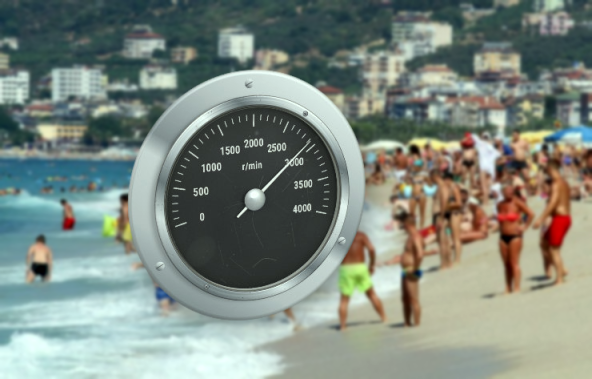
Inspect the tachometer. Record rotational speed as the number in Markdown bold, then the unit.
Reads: **2900** rpm
